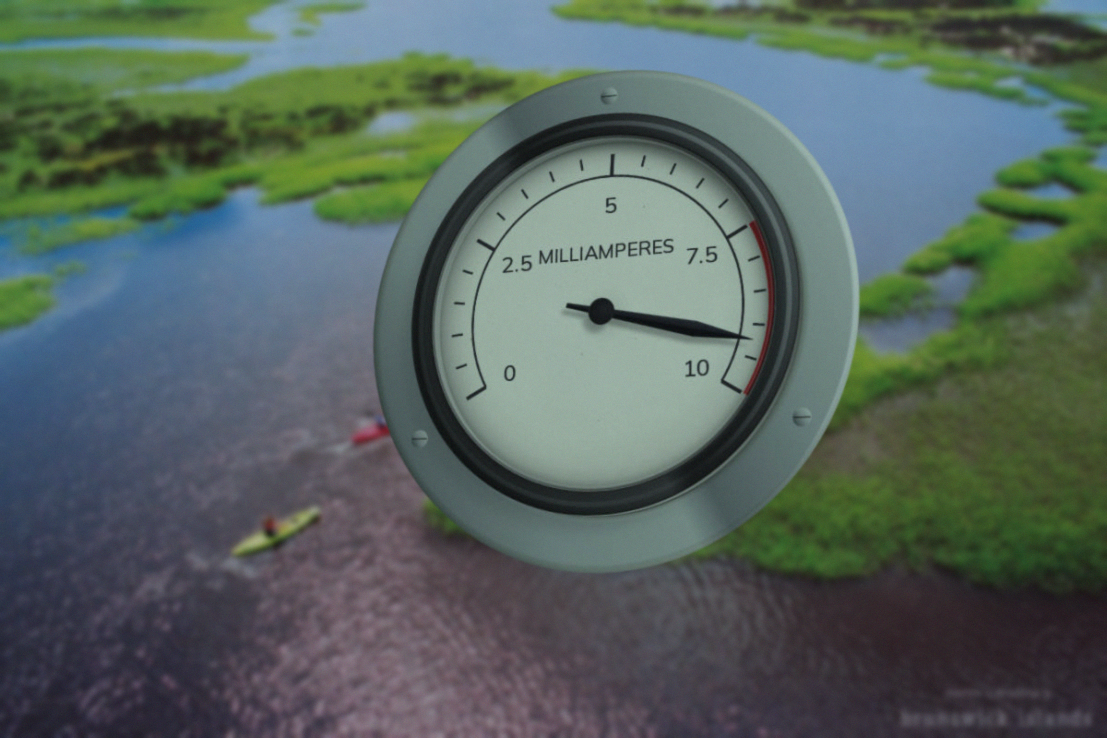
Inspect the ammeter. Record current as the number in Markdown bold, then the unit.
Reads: **9.25** mA
